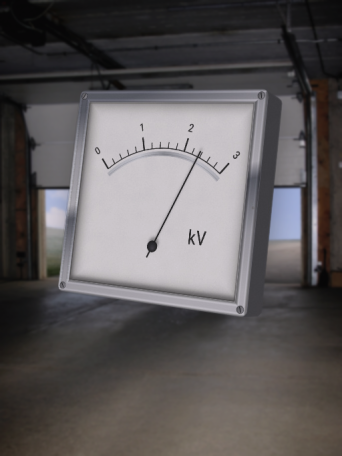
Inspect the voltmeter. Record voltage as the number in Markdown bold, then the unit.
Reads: **2.4** kV
